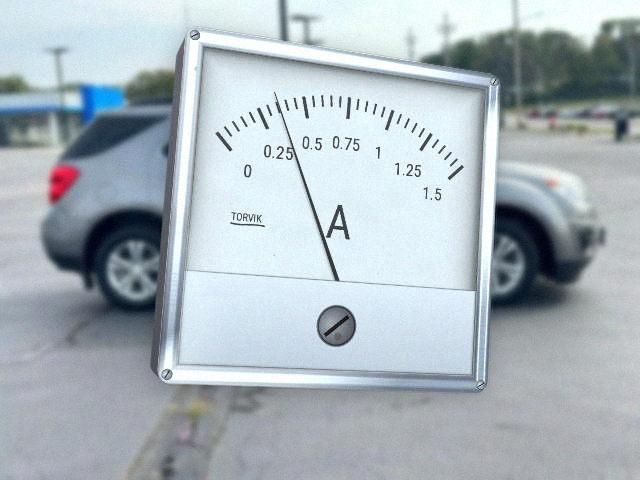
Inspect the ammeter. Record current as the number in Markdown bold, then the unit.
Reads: **0.35** A
